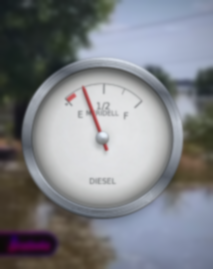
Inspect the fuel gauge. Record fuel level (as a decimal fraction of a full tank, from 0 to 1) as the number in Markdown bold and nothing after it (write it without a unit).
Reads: **0.25**
